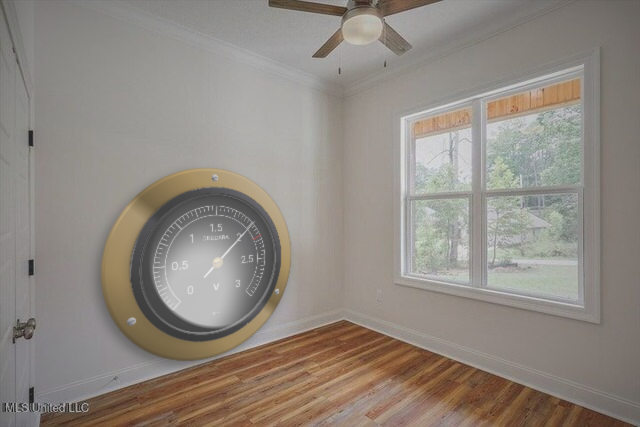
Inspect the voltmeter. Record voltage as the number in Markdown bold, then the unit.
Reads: **2** V
